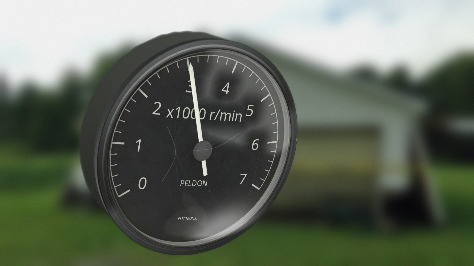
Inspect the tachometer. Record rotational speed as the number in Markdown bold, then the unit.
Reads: **3000** rpm
